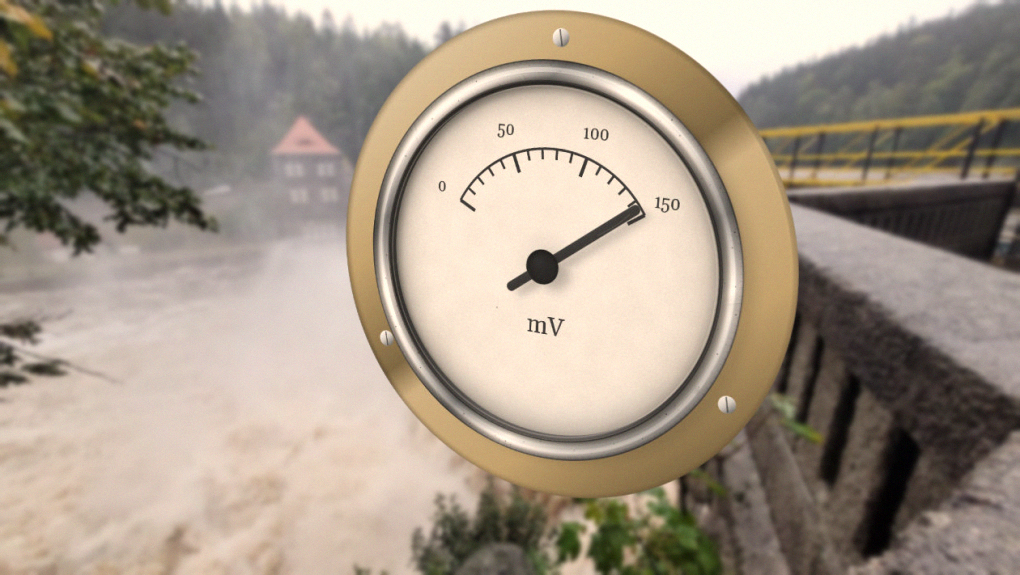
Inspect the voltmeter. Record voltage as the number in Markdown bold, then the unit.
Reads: **145** mV
